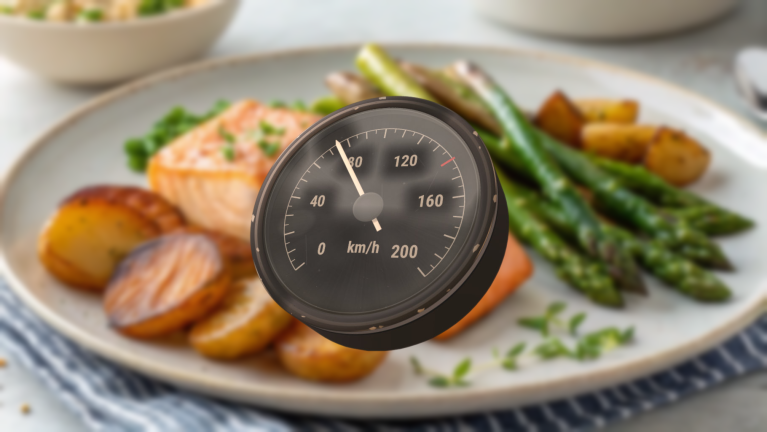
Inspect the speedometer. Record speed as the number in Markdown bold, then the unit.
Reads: **75** km/h
